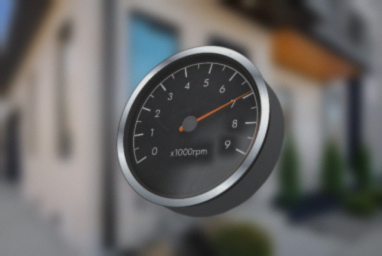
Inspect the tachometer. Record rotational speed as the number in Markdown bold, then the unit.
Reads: **7000** rpm
